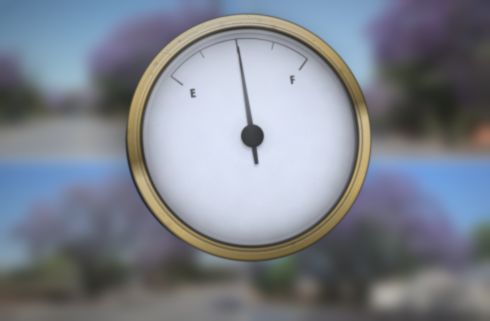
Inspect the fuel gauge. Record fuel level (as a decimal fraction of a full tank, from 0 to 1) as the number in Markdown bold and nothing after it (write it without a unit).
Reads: **0.5**
